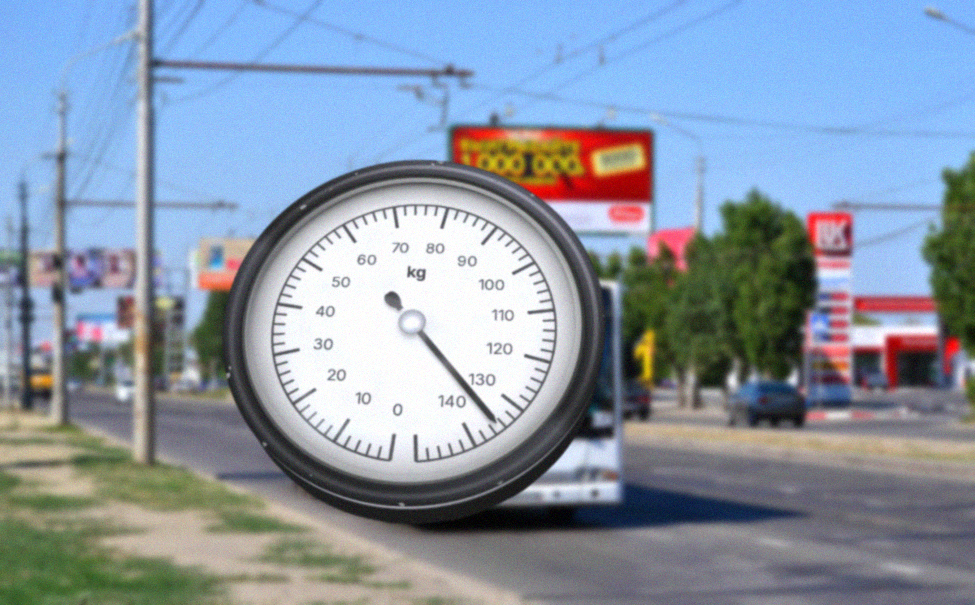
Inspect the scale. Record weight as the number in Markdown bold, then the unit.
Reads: **135** kg
